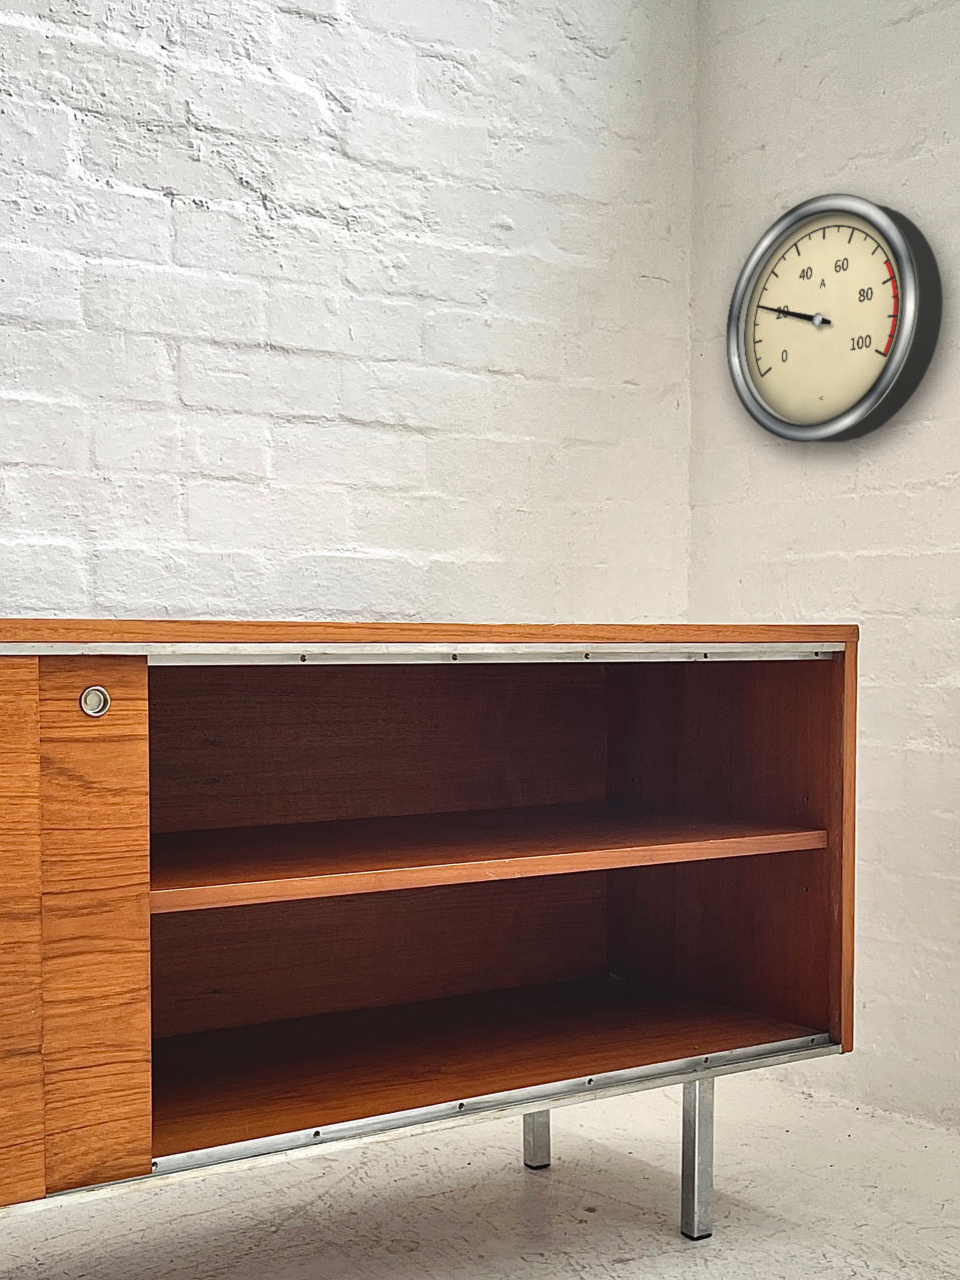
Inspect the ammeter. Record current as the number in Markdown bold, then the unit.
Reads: **20** A
